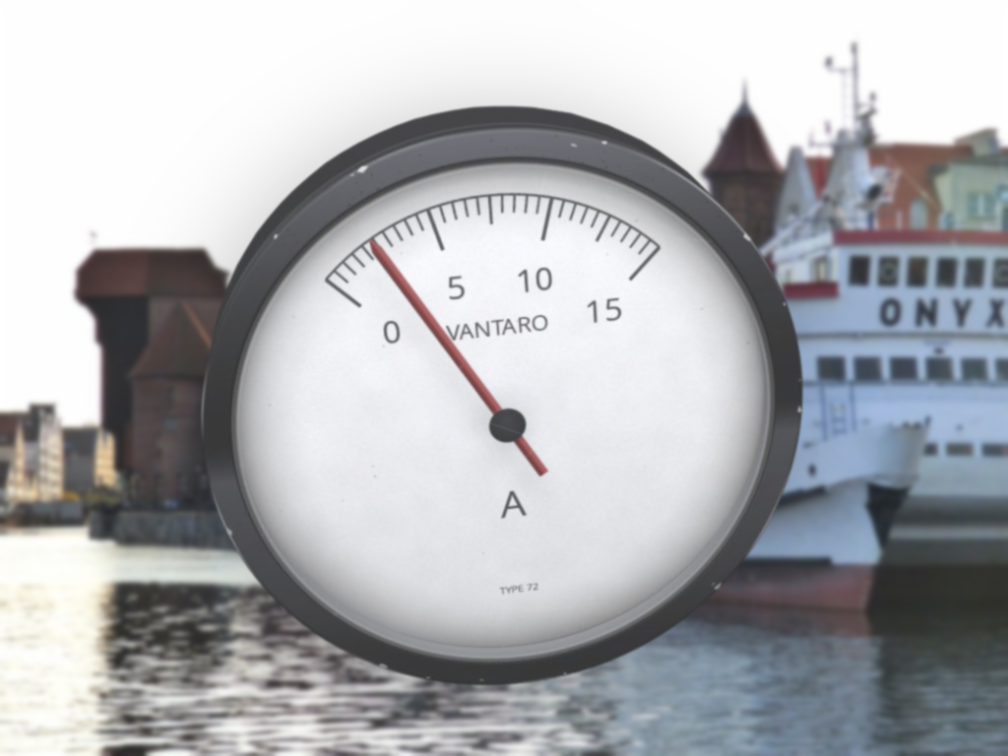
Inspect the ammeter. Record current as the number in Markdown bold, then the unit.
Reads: **2.5** A
